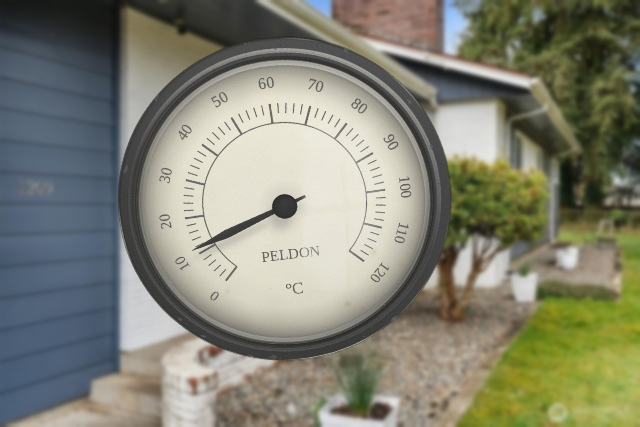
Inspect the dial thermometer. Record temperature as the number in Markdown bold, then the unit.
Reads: **12** °C
